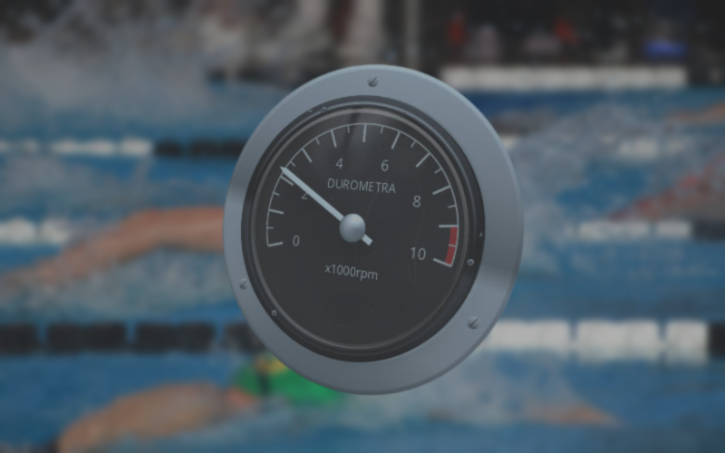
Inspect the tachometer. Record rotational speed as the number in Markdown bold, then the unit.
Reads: **2250** rpm
